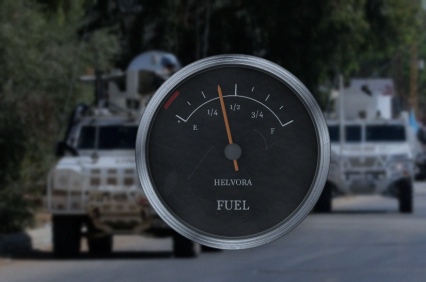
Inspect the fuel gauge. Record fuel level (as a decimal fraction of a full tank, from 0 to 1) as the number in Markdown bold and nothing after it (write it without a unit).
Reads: **0.375**
